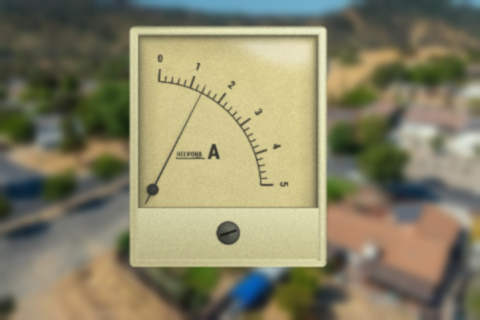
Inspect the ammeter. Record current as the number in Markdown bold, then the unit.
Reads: **1.4** A
